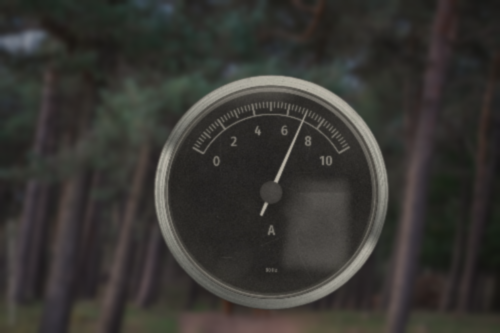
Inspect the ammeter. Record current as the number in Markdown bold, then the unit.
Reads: **7** A
